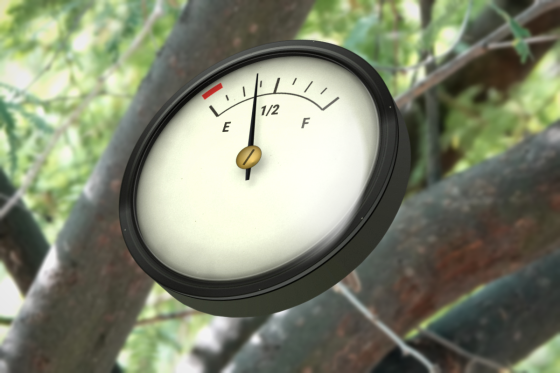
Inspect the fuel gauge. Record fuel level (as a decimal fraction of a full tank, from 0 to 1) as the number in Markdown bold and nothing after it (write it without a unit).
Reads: **0.375**
